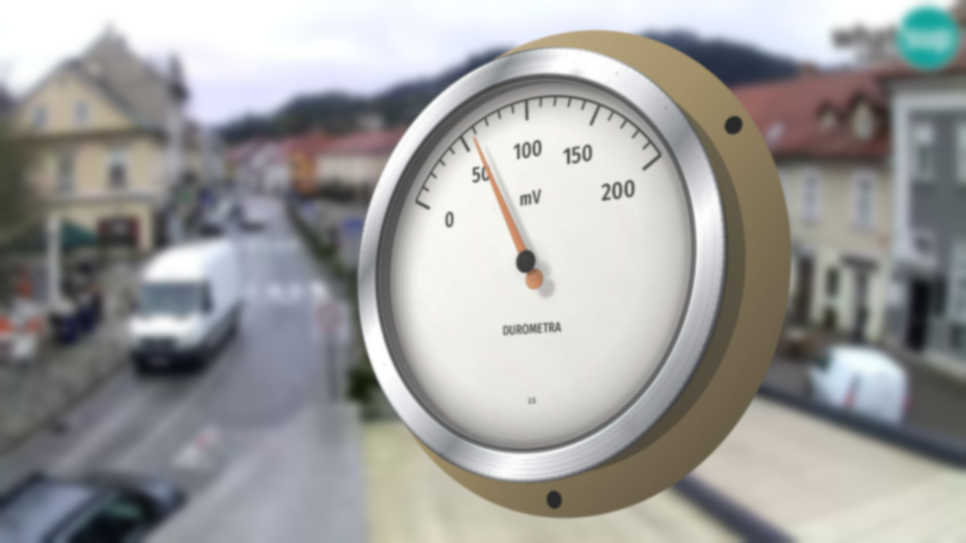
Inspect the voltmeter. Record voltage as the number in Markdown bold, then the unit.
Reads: **60** mV
